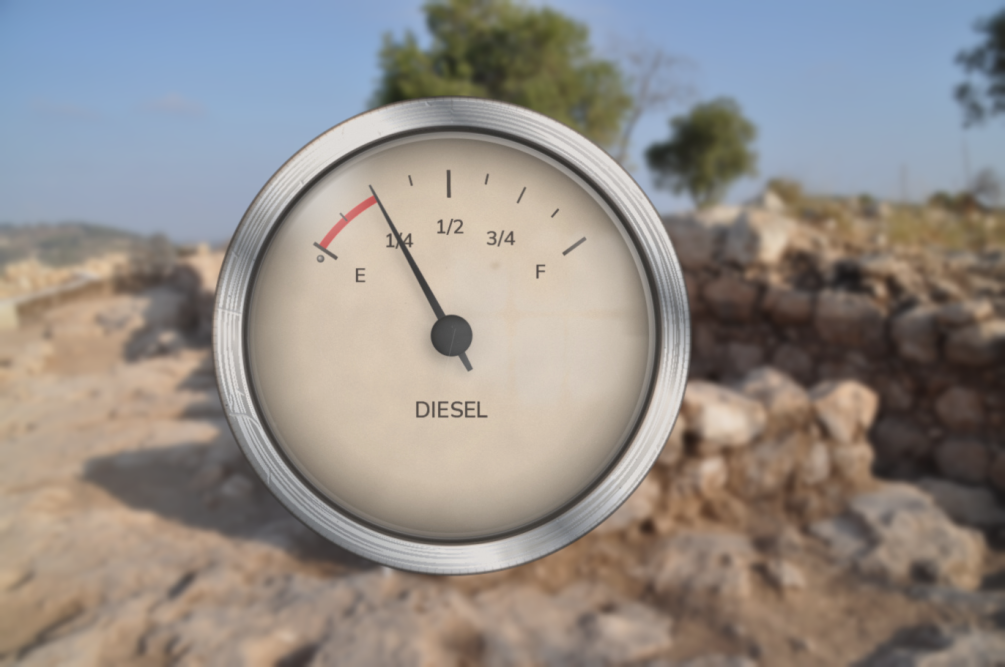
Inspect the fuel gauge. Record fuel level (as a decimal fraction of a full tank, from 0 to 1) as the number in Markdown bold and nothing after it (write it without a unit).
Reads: **0.25**
